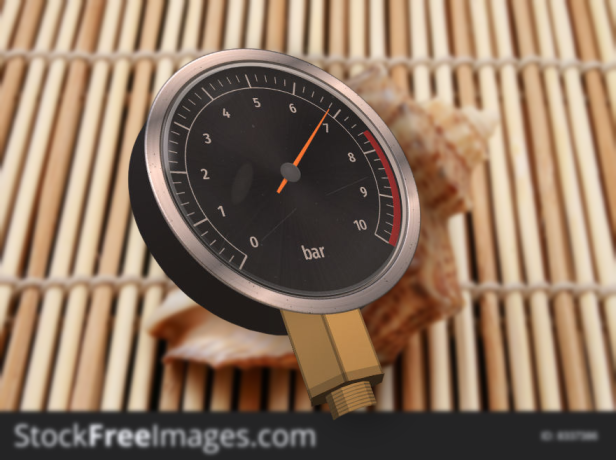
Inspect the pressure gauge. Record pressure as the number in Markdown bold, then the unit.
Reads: **6.8** bar
